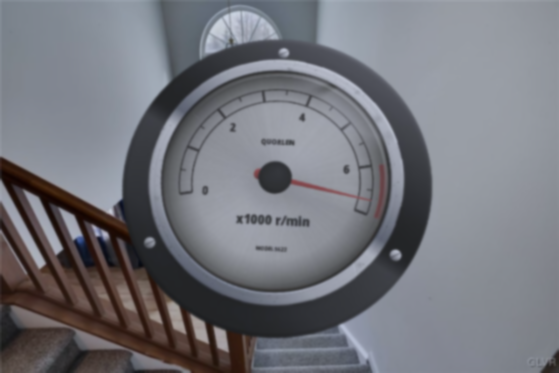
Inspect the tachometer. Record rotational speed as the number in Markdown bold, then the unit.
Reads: **6750** rpm
